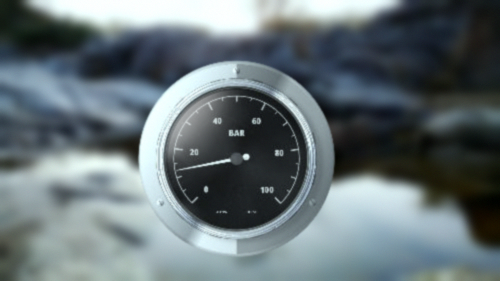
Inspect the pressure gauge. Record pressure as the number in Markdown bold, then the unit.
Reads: **12.5** bar
